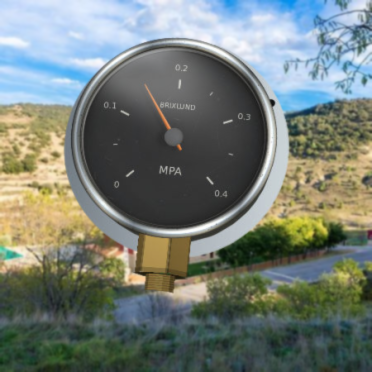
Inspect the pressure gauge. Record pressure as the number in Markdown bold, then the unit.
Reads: **0.15** MPa
